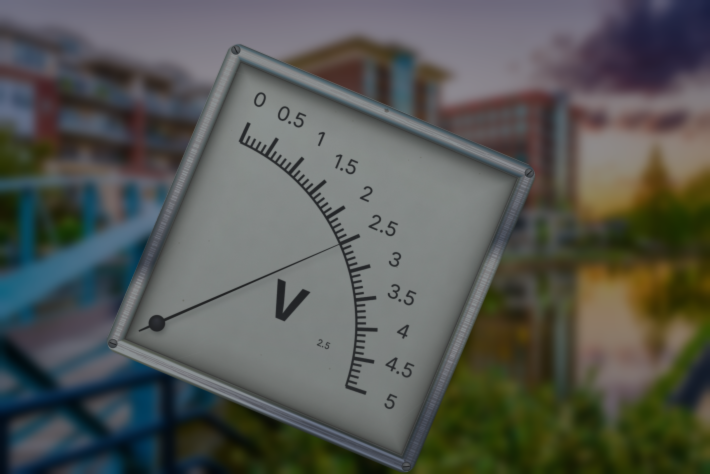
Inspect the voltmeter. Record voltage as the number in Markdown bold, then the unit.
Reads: **2.5** V
